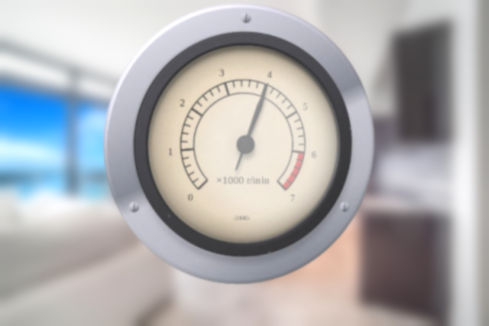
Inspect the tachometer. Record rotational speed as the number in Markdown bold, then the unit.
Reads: **4000** rpm
